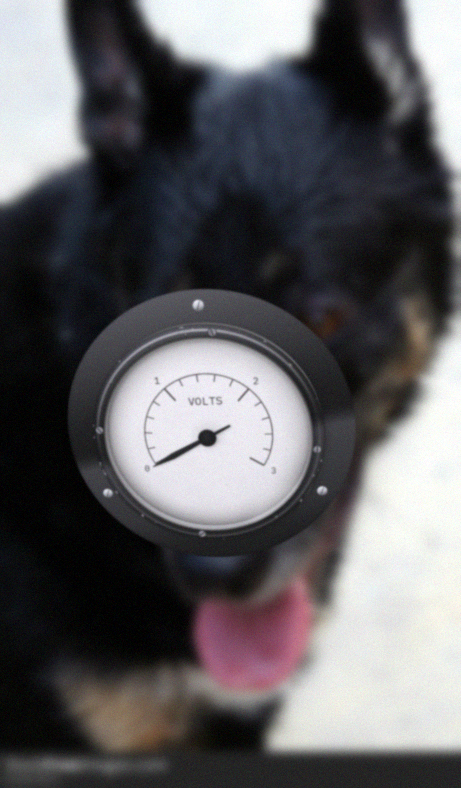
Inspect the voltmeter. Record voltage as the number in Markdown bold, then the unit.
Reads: **0** V
